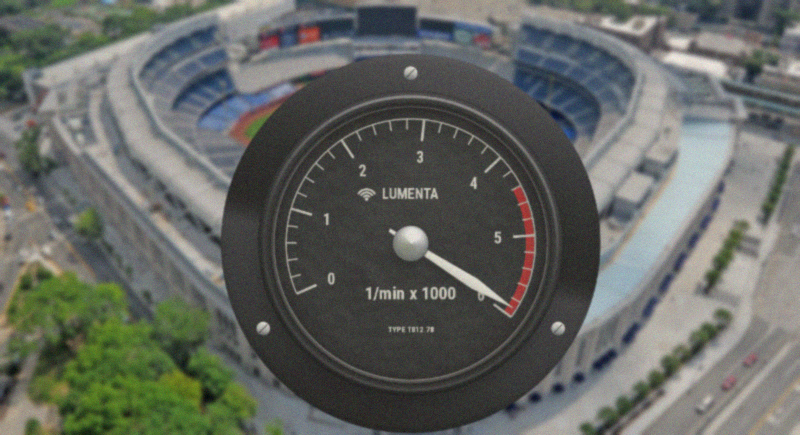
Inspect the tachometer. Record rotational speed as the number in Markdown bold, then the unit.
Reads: **5900** rpm
